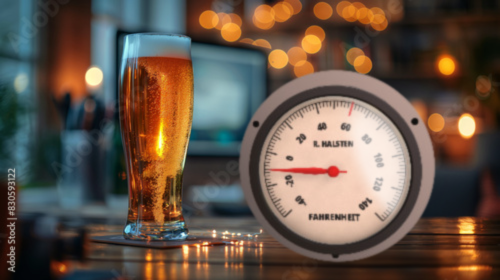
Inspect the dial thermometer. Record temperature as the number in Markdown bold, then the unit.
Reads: **-10** °F
